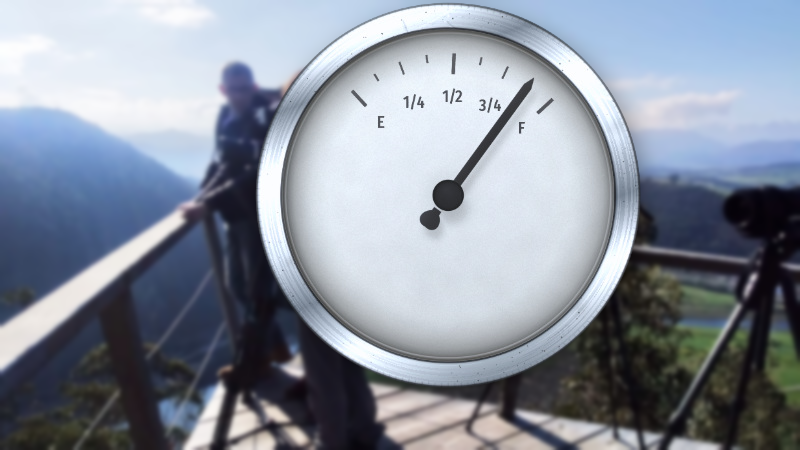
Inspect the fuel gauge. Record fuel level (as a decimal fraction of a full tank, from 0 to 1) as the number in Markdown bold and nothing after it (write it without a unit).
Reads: **0.875**
